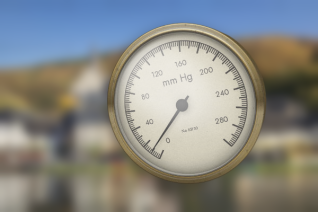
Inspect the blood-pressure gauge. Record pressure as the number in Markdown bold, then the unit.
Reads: **10** mmHg
